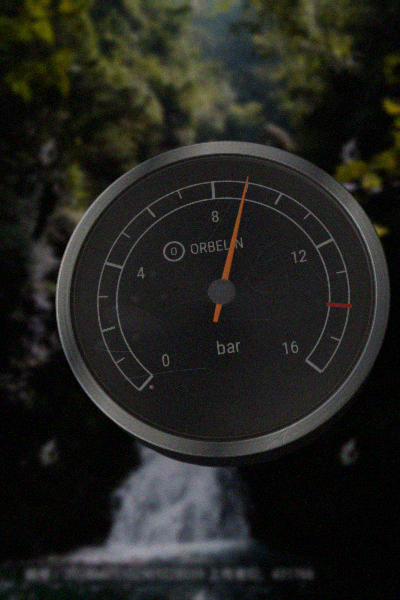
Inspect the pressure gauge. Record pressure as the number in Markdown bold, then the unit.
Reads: **9** bar
